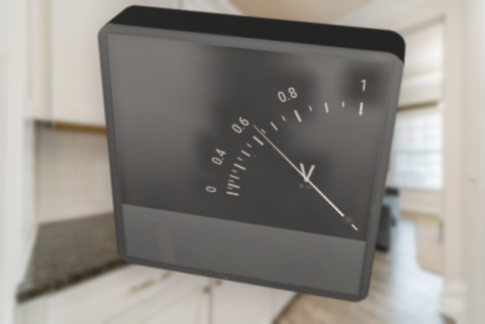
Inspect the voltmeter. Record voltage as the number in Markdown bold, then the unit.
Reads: **0.65** V
